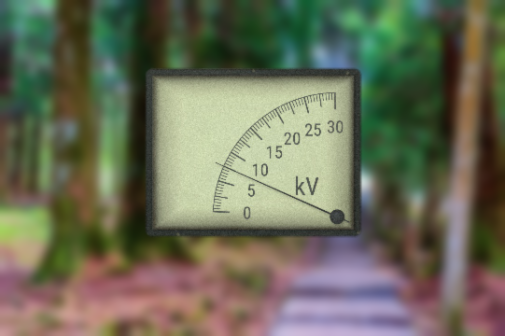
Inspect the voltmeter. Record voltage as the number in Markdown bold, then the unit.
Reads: **7.5** kV
